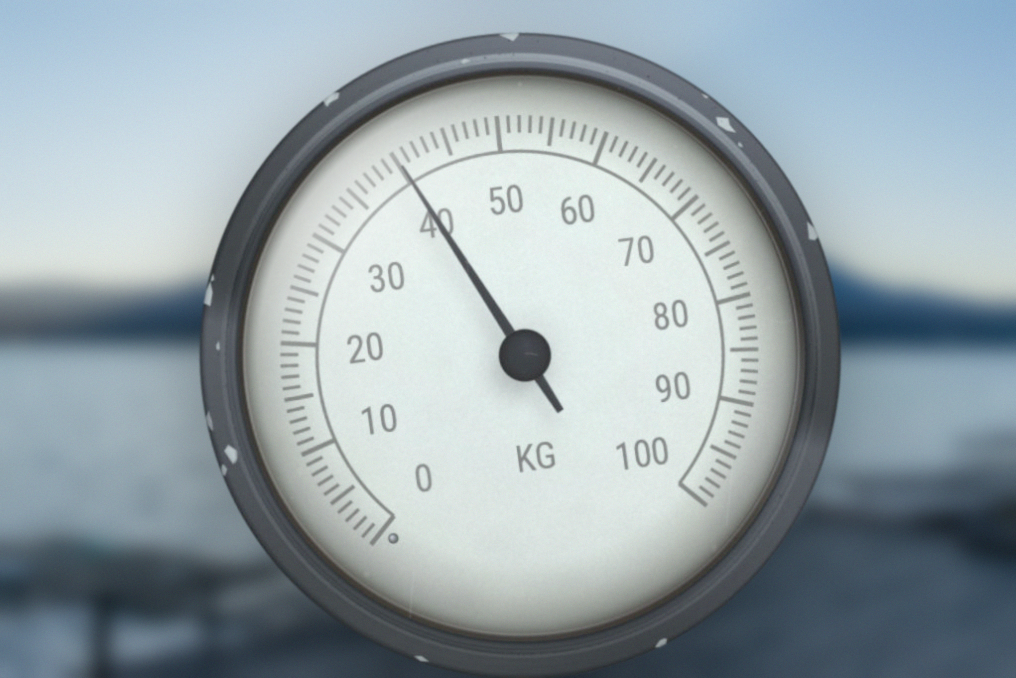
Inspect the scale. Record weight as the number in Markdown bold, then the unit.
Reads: **40** kg
